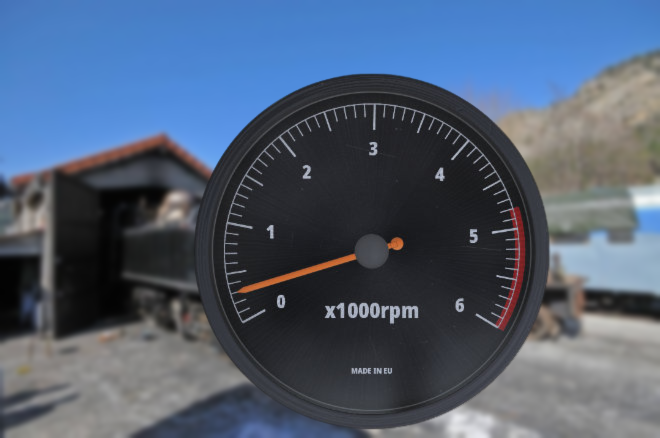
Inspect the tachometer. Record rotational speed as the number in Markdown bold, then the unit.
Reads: **300** rpm
